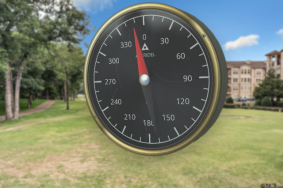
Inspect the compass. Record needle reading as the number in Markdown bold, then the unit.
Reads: **350** °
